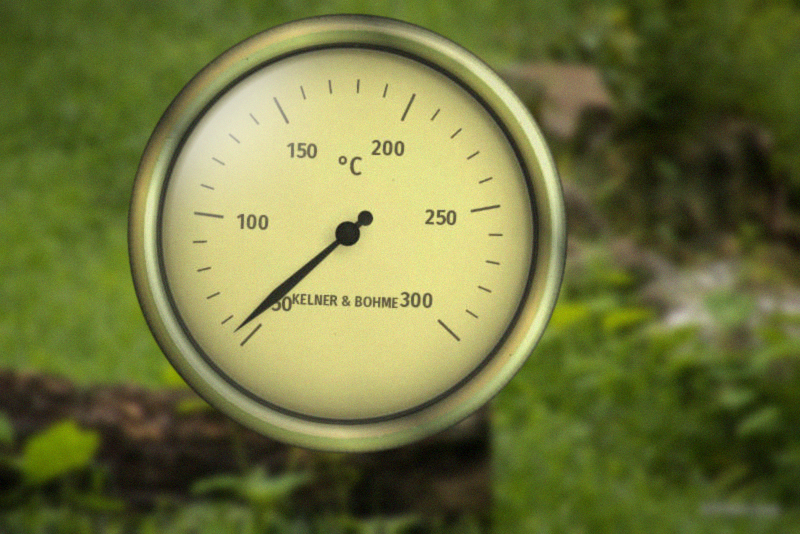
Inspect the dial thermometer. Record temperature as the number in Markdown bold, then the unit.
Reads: **55** °C
